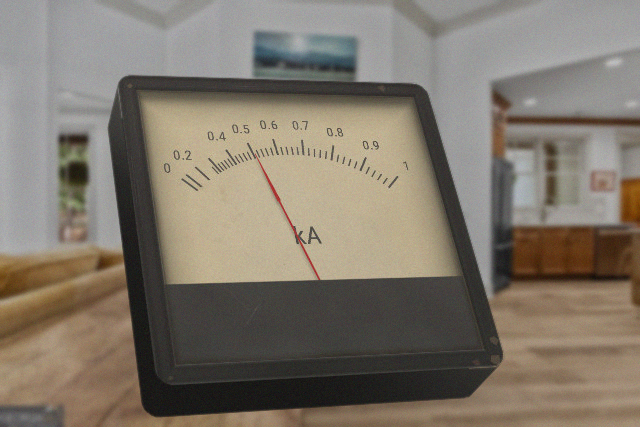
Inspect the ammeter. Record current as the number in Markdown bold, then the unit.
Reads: **0.5** kA
